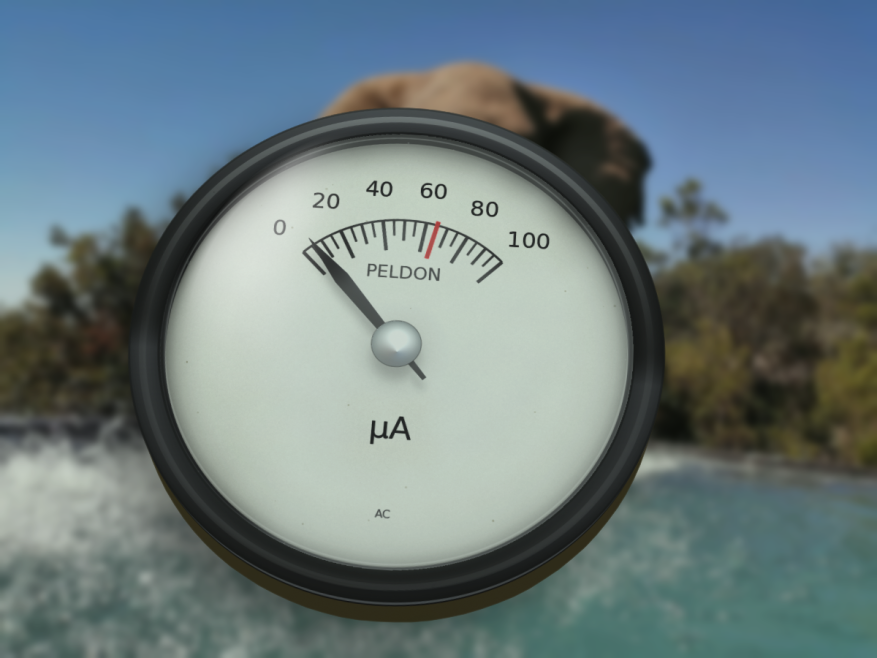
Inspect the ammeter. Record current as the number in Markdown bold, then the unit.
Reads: **5** µA
